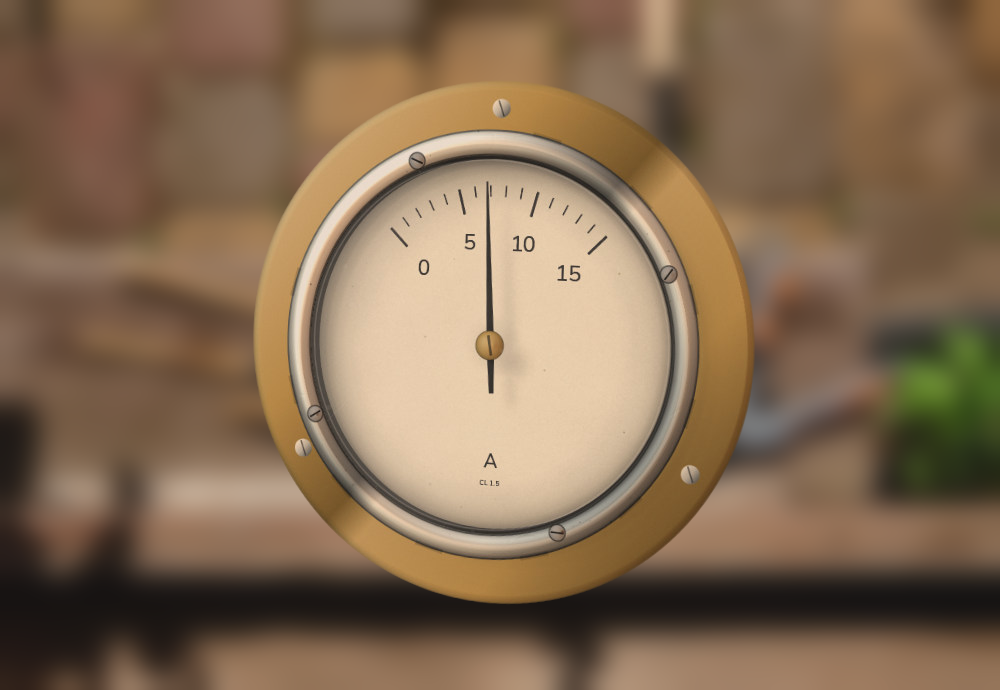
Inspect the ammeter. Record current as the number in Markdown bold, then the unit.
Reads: **7** A
